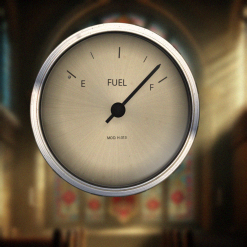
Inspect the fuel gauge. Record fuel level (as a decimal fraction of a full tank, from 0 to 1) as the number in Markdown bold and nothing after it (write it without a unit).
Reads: **0.875**
